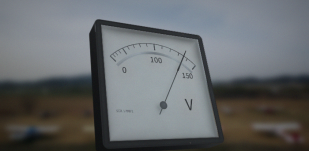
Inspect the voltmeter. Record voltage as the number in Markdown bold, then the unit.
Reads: **135** V
